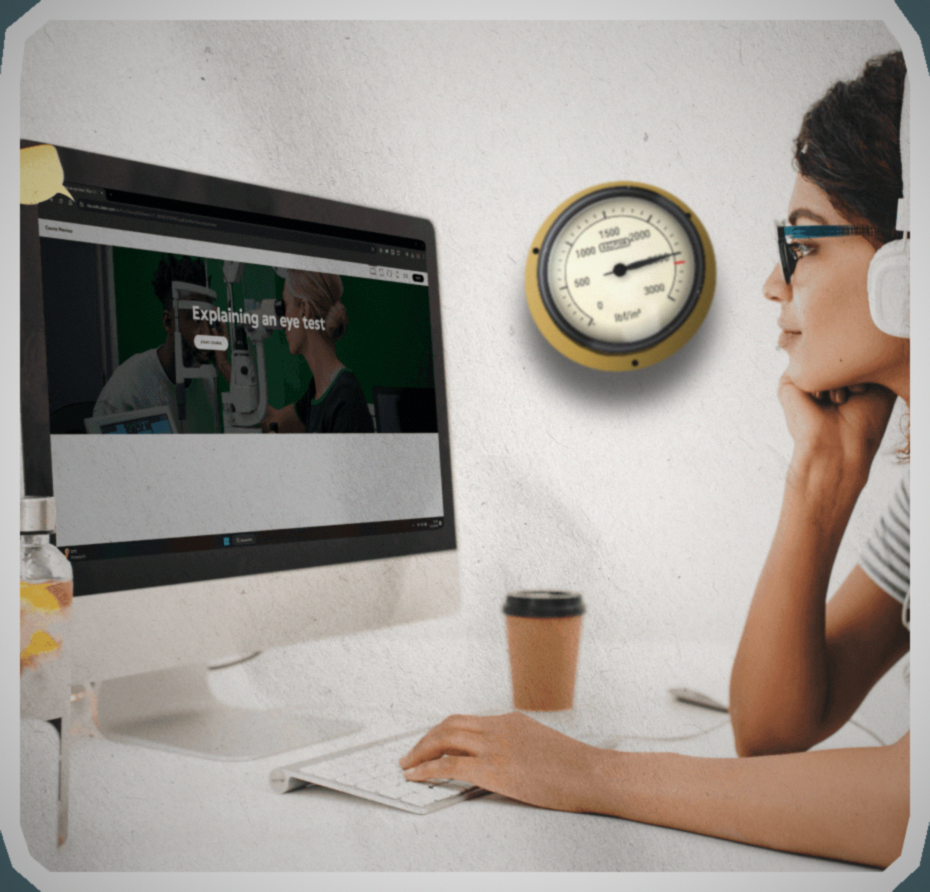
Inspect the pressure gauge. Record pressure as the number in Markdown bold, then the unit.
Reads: **2500** psi
